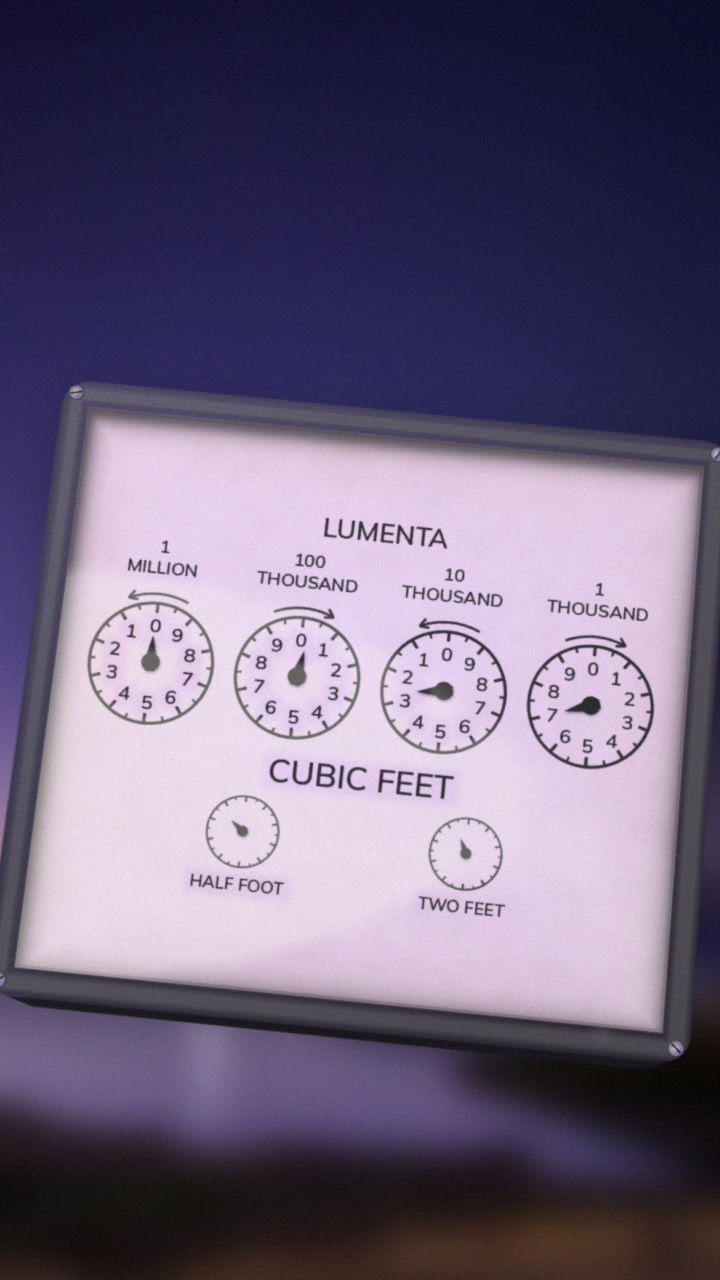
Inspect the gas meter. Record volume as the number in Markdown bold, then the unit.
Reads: **2700** ft³
